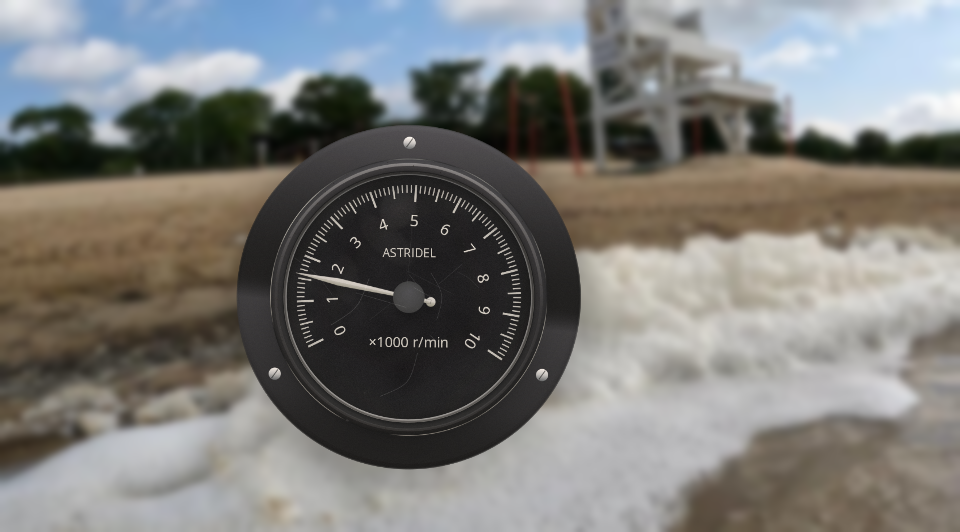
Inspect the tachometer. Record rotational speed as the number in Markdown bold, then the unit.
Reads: **1600** rpm
